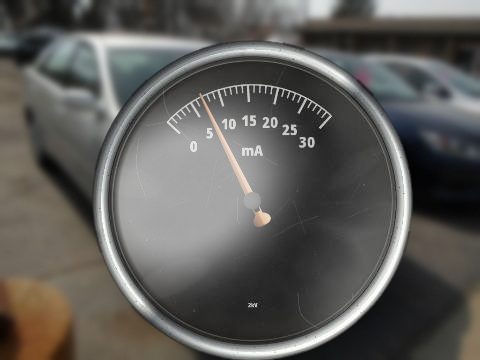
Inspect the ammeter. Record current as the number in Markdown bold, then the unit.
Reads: **7** mA
